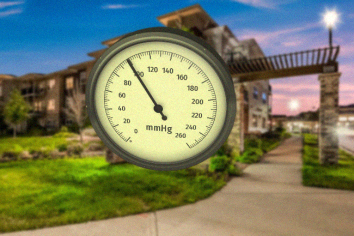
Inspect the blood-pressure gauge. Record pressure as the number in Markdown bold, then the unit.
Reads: **100** mmHg
